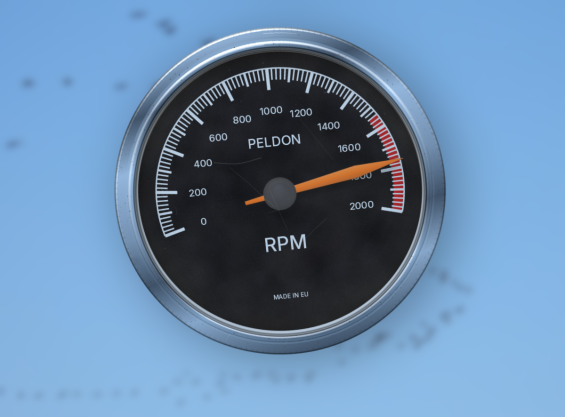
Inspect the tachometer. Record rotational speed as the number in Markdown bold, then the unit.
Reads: **1760** rpm
